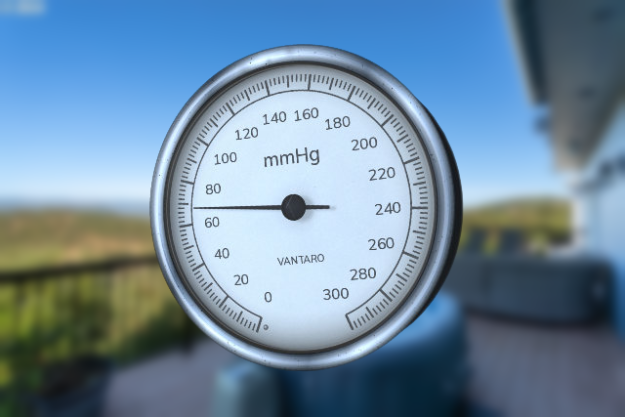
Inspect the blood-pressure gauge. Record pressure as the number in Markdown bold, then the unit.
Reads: **68** mmHg
